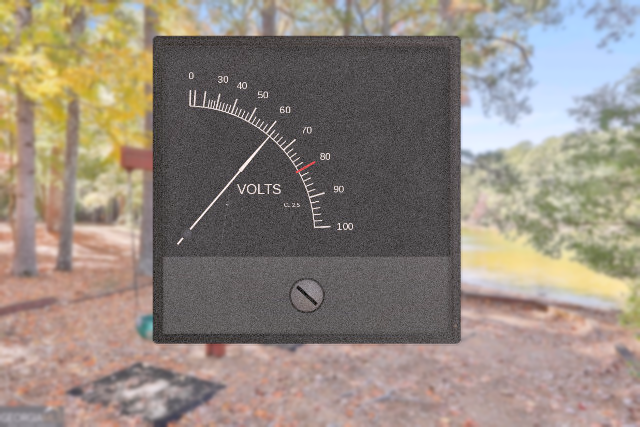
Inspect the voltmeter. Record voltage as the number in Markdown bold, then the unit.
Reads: **62** V
